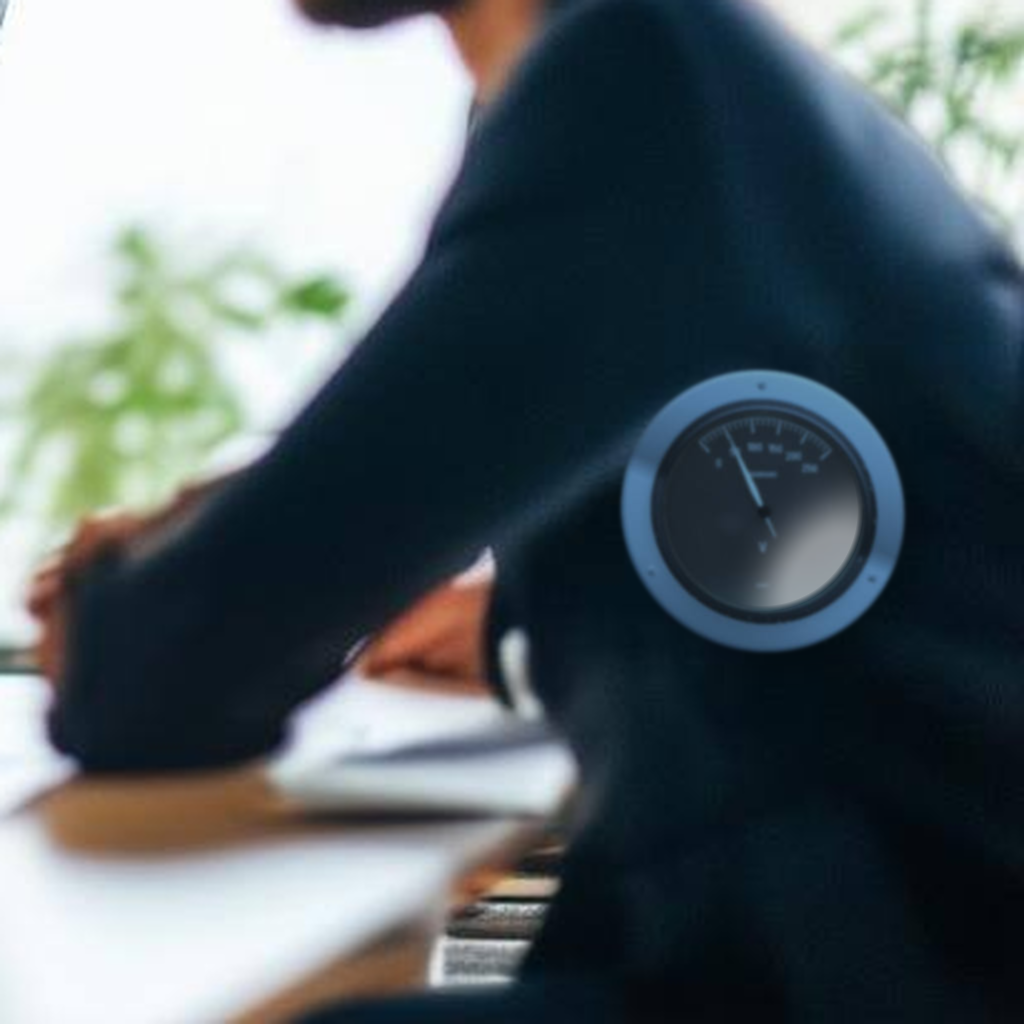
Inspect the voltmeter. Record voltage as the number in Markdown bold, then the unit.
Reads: **50** V
